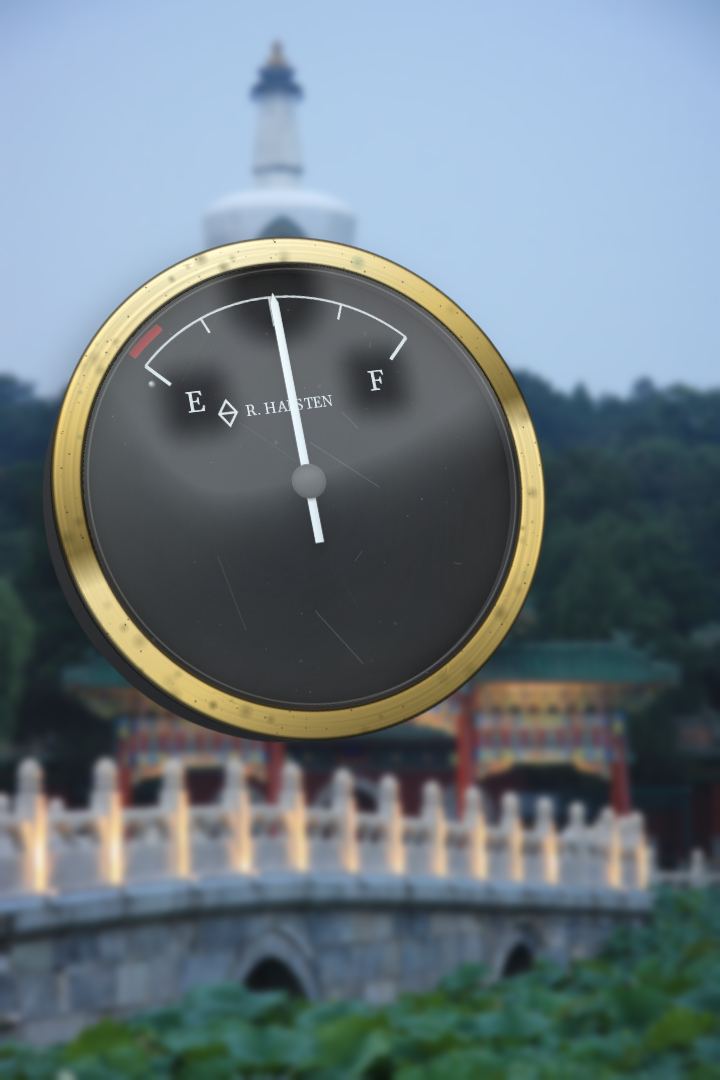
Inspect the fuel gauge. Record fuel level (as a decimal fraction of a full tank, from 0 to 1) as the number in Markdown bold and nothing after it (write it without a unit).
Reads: **0.5**
